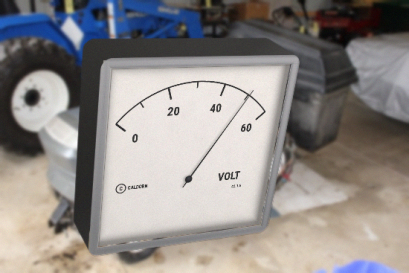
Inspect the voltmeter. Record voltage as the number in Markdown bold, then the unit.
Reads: **50** V
